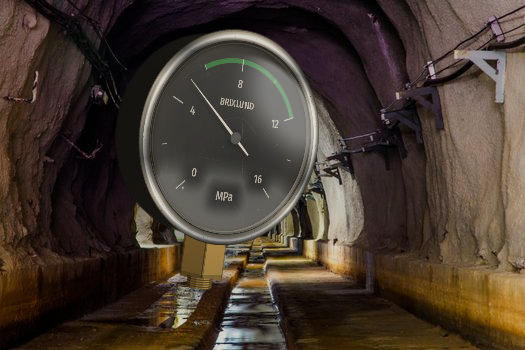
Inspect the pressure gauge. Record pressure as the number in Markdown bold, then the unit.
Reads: **5** MPa
